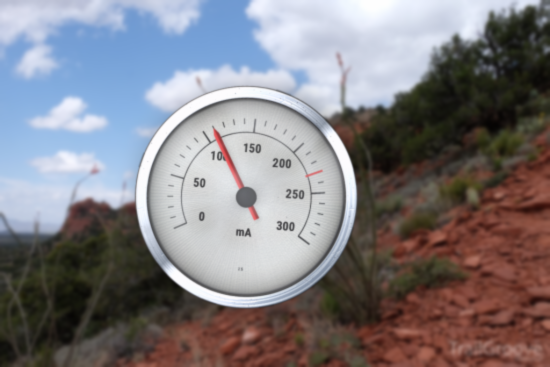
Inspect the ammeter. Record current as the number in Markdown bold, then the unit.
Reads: **110** mA
